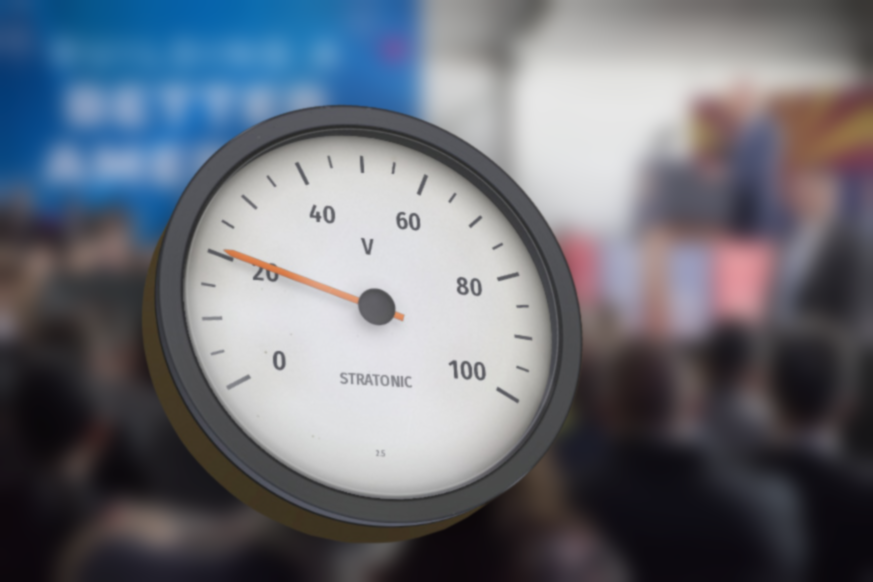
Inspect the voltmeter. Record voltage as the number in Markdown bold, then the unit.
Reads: **20** V
